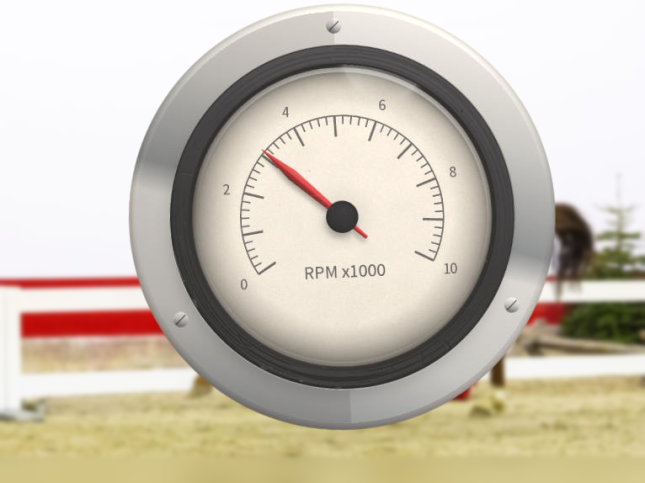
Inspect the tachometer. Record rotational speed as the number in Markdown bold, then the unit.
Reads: **3100** rpm
